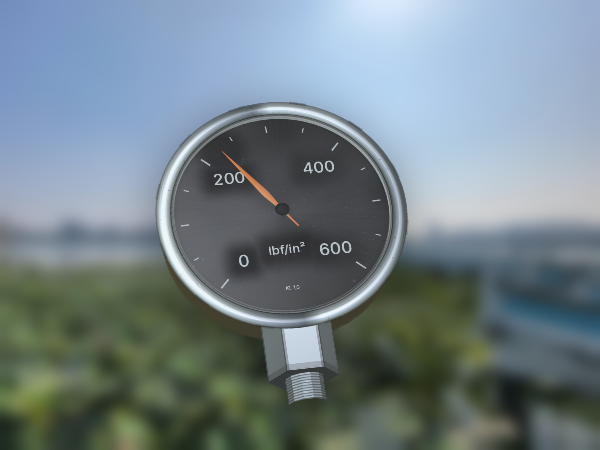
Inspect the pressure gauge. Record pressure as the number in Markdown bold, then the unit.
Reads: **225** psi
